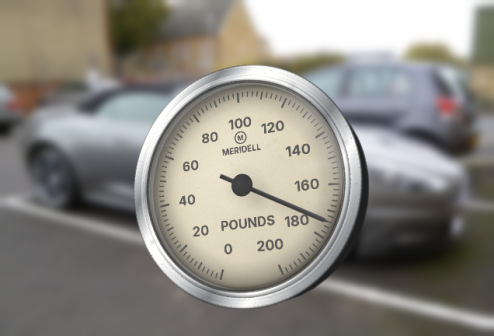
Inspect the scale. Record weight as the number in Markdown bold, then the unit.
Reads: **174** lb
